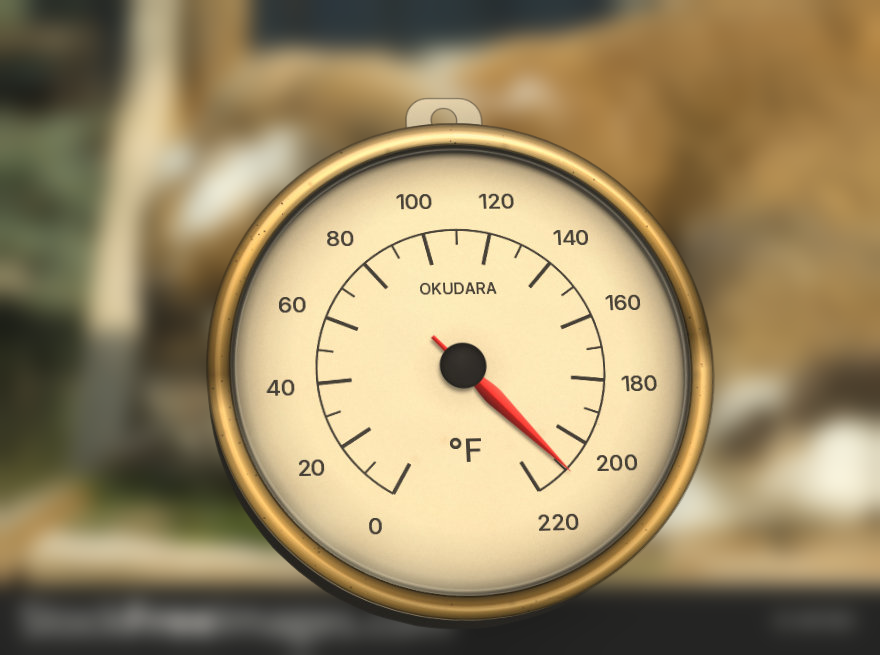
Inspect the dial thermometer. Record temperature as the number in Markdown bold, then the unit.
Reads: **210** °F
